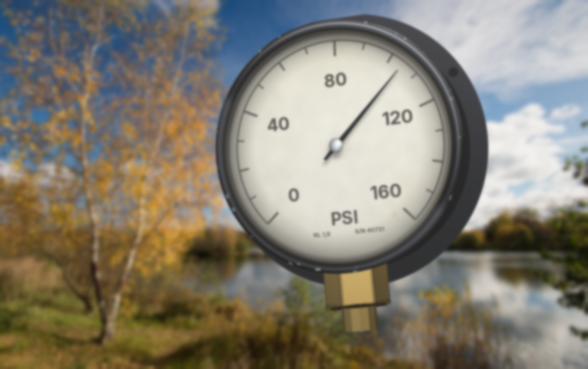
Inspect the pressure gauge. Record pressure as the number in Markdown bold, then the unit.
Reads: **105** psi
